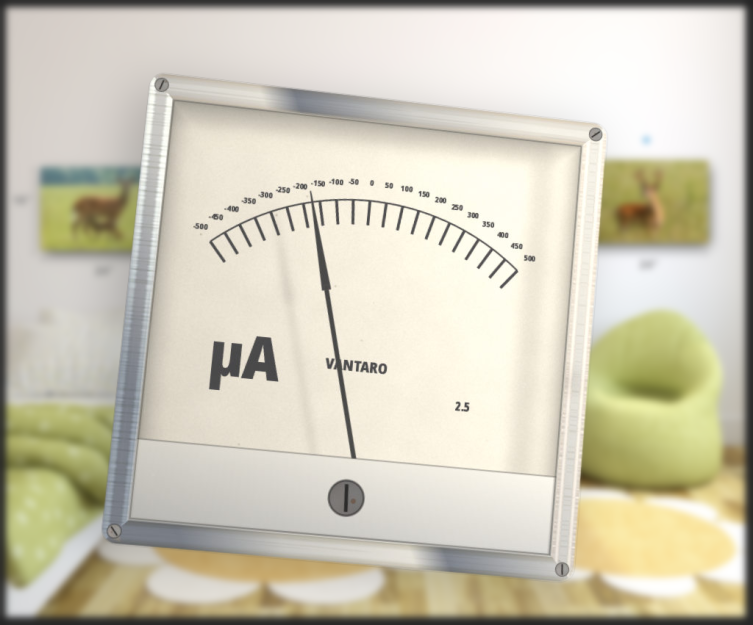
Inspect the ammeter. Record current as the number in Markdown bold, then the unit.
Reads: **-175** µA
